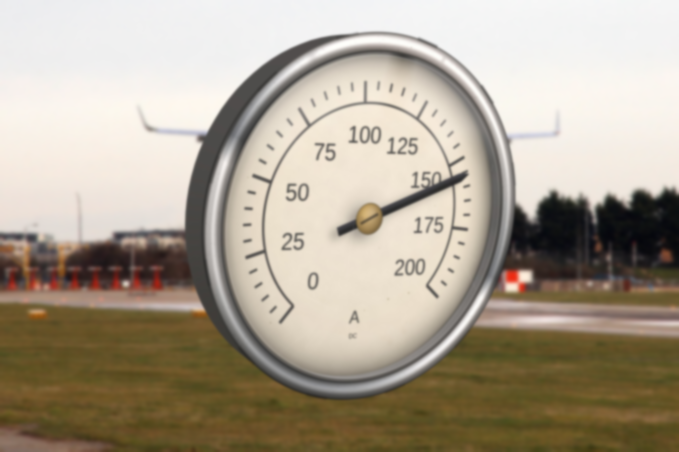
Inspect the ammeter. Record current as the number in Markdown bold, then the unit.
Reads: **155** A
